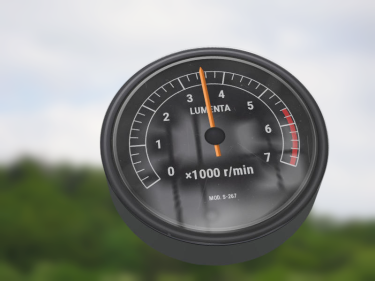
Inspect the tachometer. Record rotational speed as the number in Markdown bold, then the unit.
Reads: **3500** rpm
